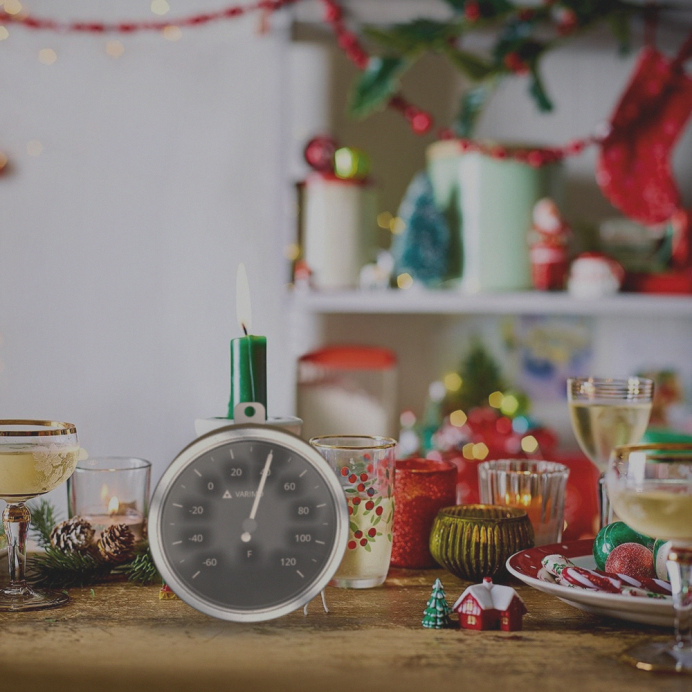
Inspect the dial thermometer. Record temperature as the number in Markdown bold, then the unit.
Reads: **40** °F
